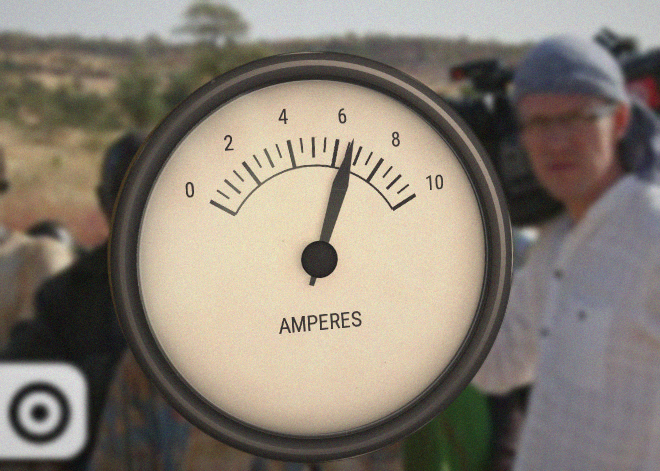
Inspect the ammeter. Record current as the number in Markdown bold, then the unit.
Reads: **6.5** A
